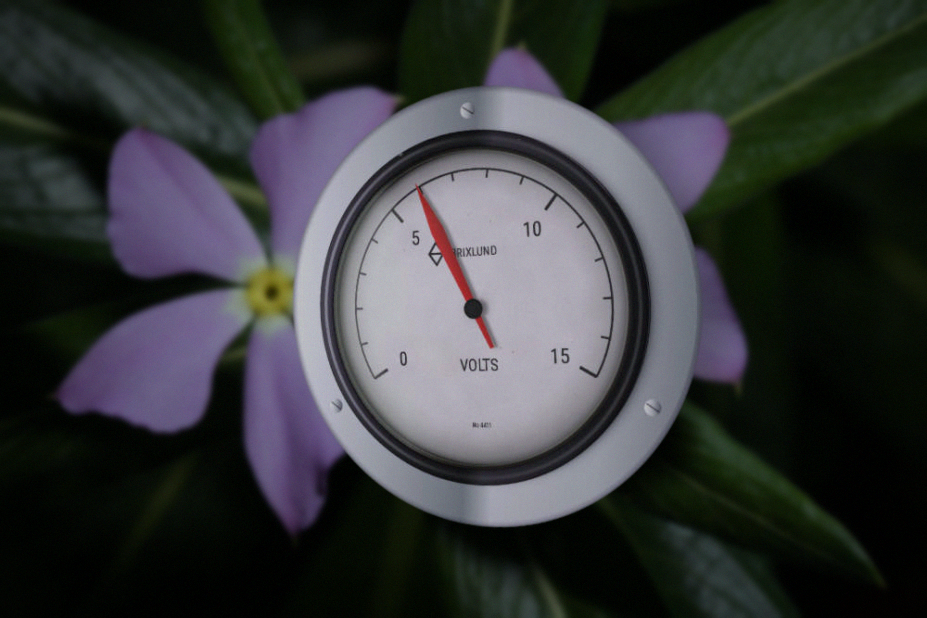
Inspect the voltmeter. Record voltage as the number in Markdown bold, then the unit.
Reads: **6** V
